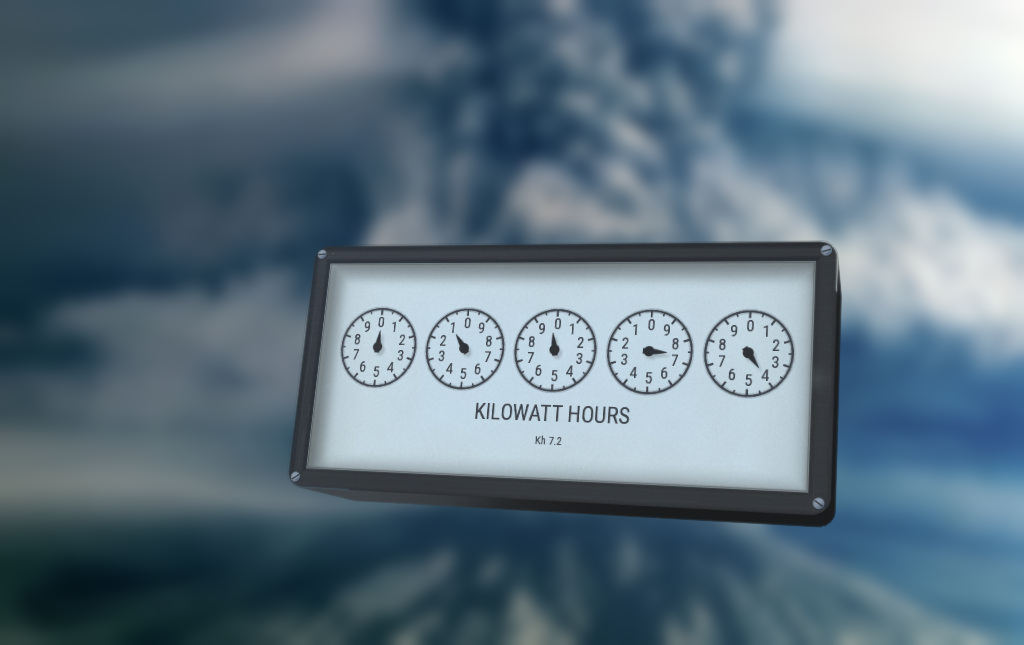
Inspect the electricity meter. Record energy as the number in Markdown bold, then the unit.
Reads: **974** kWh
